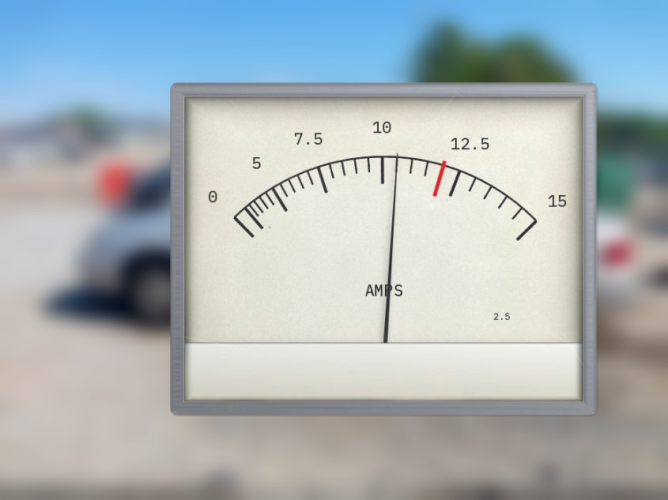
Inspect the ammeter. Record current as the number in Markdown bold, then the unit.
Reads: **10.5** A
